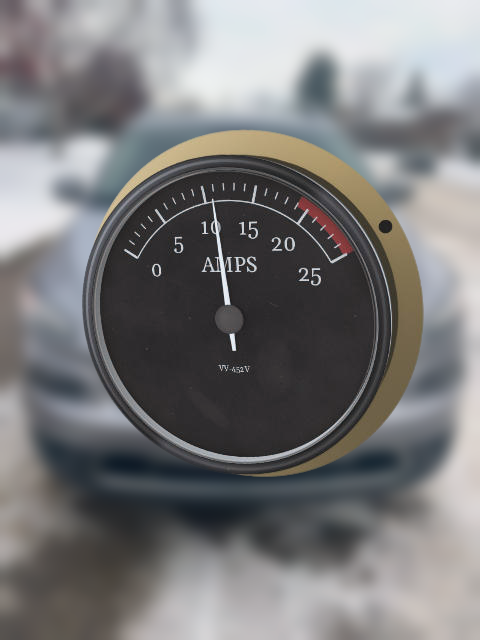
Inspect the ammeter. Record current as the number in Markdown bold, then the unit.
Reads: **11** A
